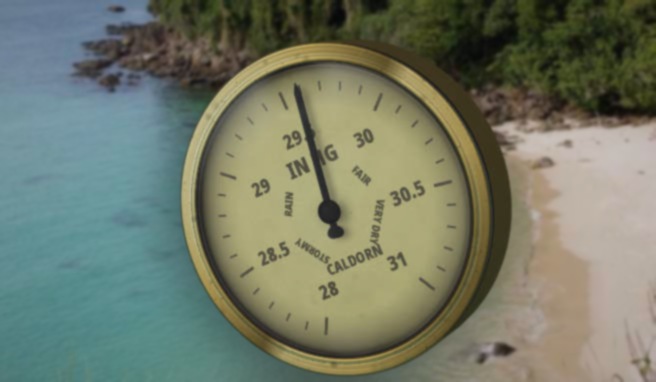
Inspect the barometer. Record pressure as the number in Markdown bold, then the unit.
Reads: **29.6** inHg
